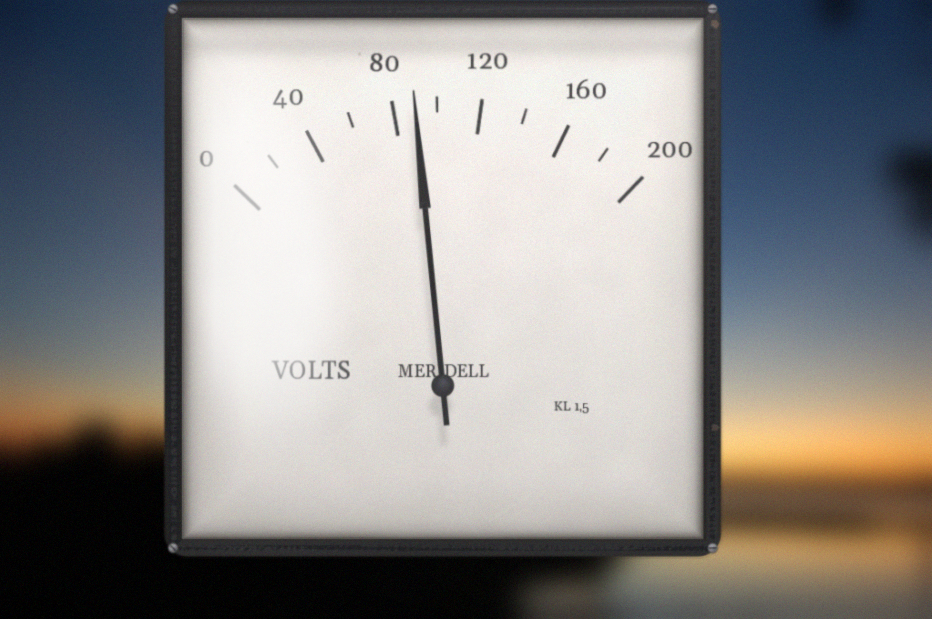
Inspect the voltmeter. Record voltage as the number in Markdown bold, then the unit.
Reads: **90** V
